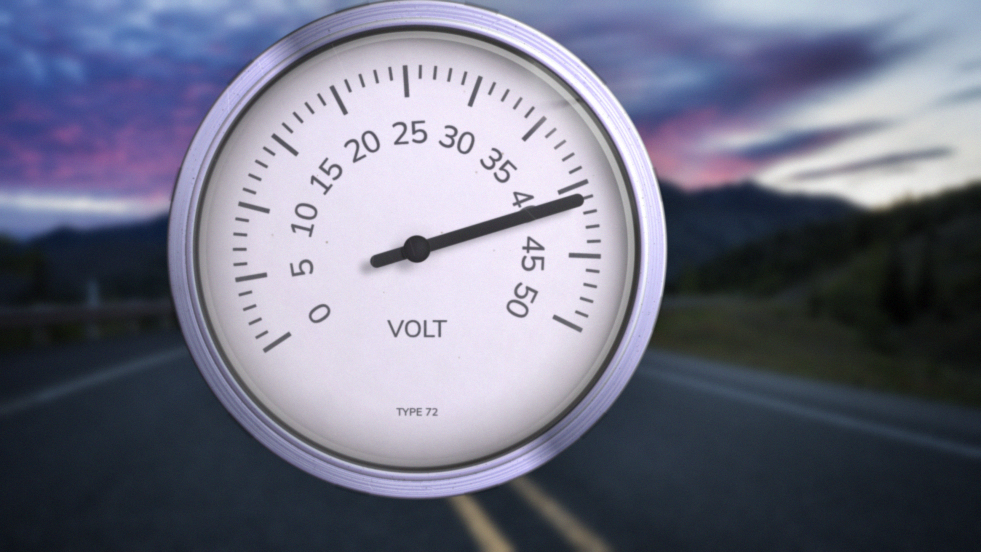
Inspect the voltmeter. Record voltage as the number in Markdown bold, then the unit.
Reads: **41** V
